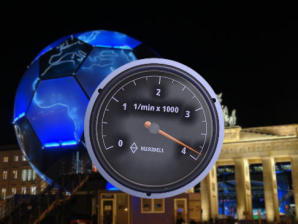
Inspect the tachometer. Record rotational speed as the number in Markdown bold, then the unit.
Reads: **3875** rpm
